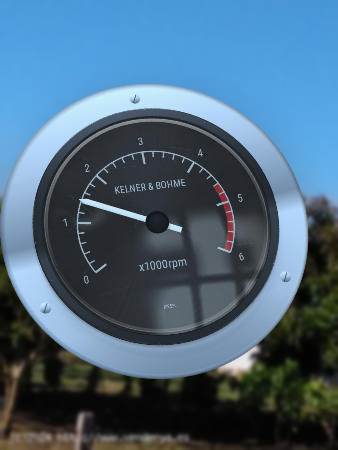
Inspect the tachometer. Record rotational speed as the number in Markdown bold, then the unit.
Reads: **1400** rpm
